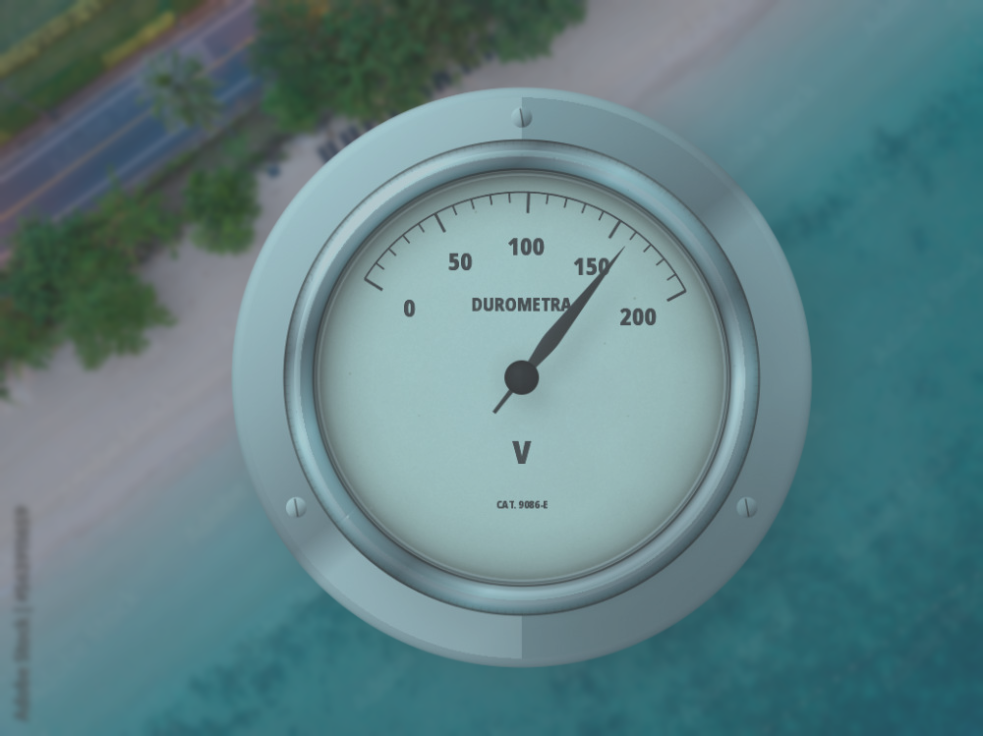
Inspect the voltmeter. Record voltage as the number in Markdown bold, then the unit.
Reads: **160** V
